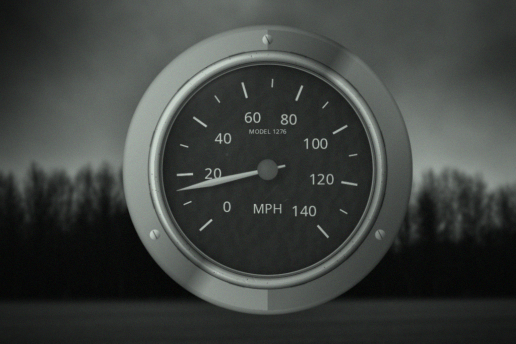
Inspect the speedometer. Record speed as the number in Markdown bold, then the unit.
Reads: **15** mph
